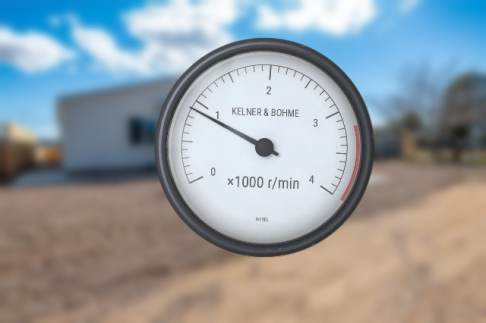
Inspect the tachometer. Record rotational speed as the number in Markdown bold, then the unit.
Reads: **900** rpm
